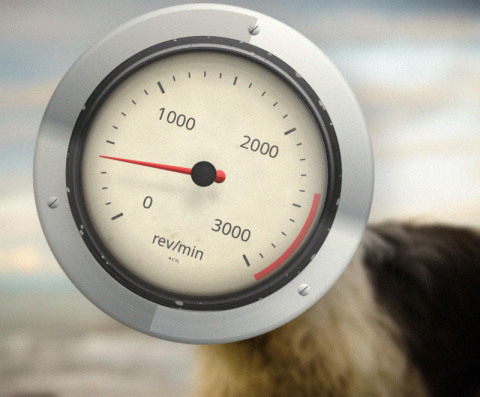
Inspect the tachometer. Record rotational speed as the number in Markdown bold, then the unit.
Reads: **400** rpm
